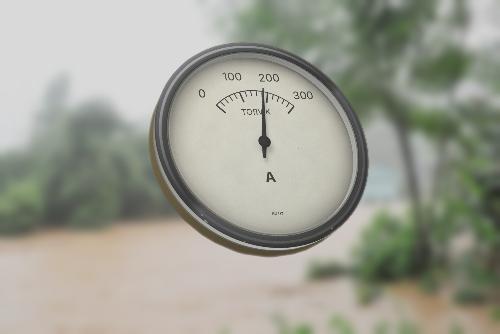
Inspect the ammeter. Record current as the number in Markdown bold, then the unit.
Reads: **180** A
